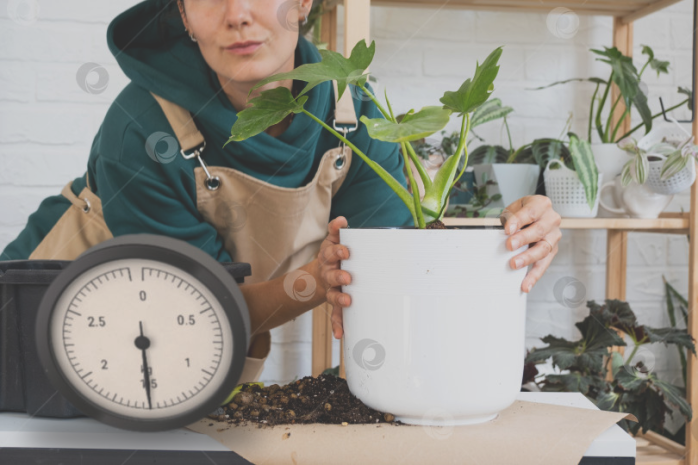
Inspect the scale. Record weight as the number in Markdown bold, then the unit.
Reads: **1.5** kg
